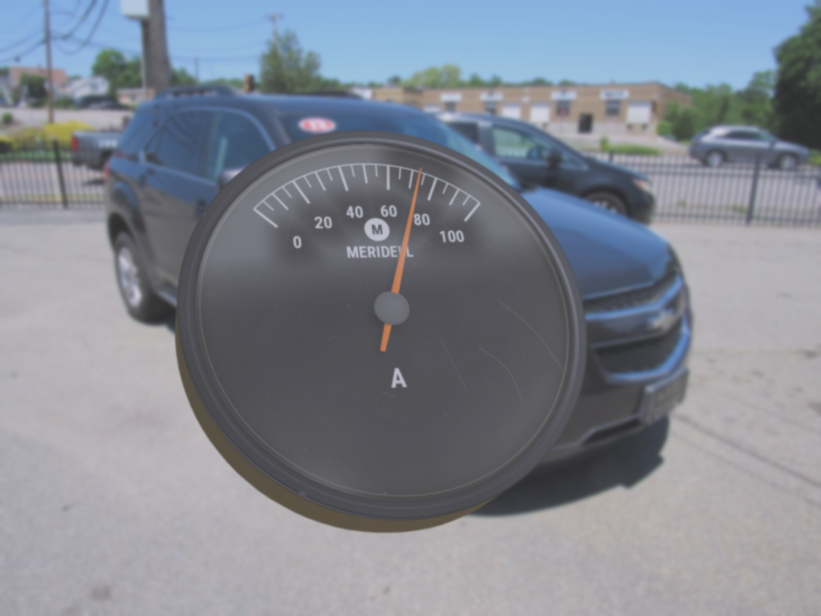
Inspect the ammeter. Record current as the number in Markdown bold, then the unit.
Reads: **72.5** A
